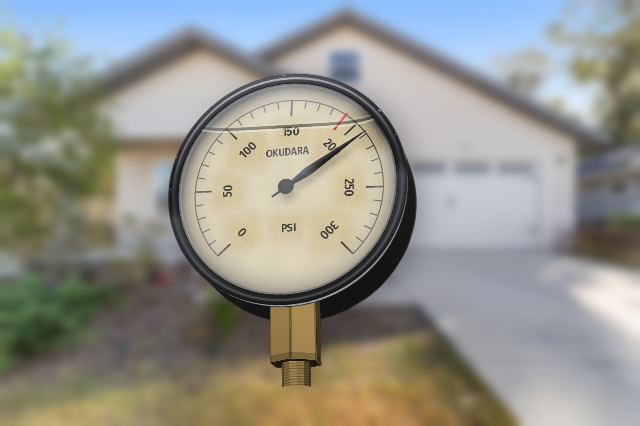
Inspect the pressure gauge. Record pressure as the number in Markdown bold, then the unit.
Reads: **210** psi
